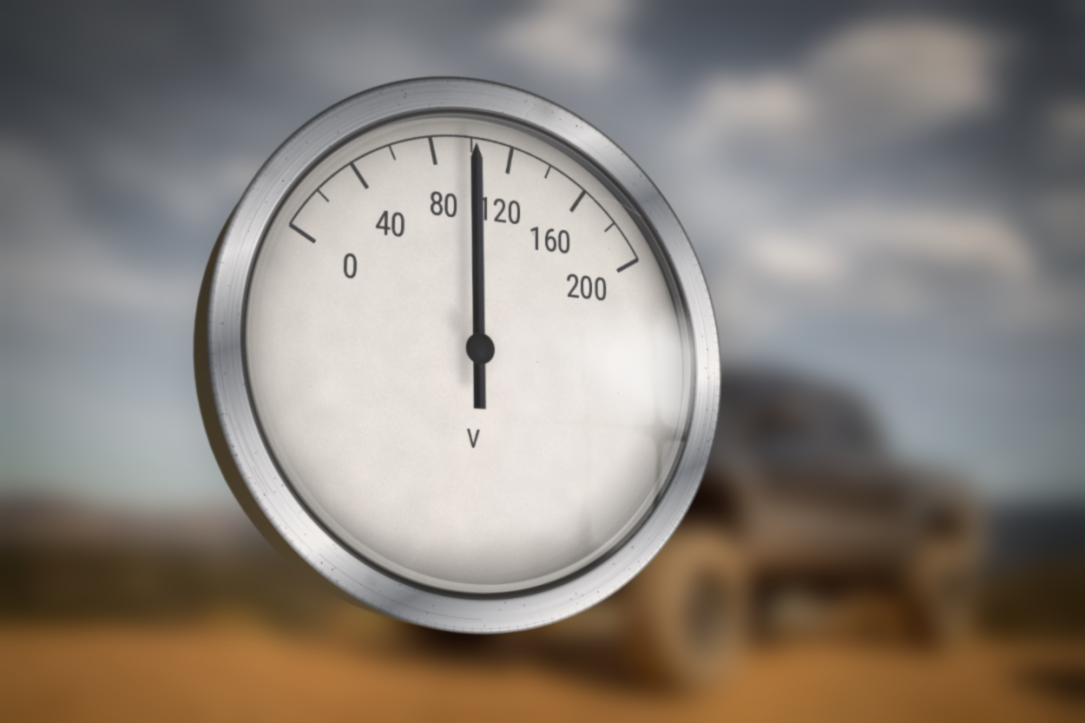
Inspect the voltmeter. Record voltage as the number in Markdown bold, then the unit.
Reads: **100** V
